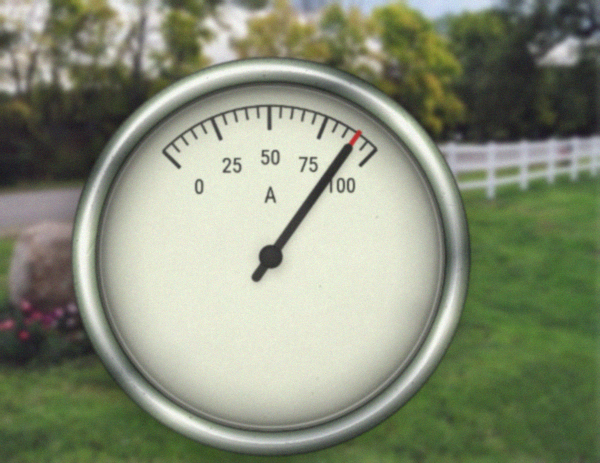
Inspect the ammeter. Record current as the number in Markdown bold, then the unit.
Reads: **90** A
